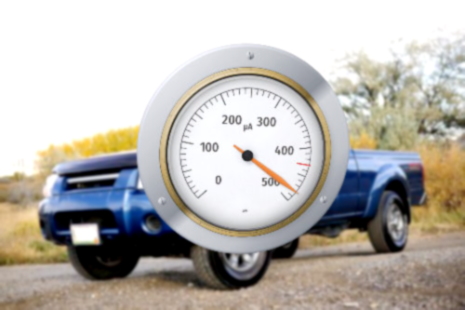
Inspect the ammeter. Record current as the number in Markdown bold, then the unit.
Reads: **480** µA
